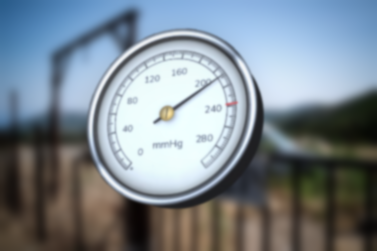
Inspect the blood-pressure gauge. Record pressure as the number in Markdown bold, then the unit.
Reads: **210** mmHg
